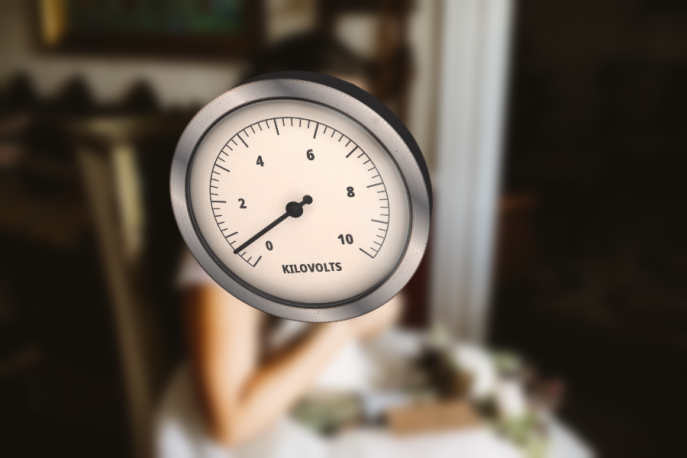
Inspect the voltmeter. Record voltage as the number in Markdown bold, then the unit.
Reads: **0.6** kV
